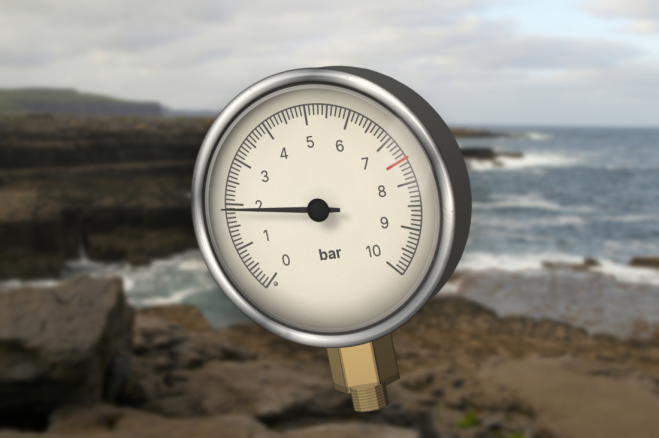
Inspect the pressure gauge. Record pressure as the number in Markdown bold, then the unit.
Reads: **1.9** bar
